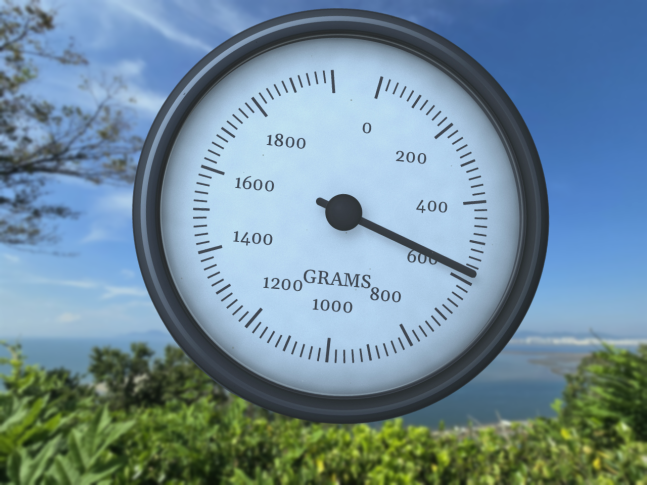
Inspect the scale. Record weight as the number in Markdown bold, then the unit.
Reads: **580** g
